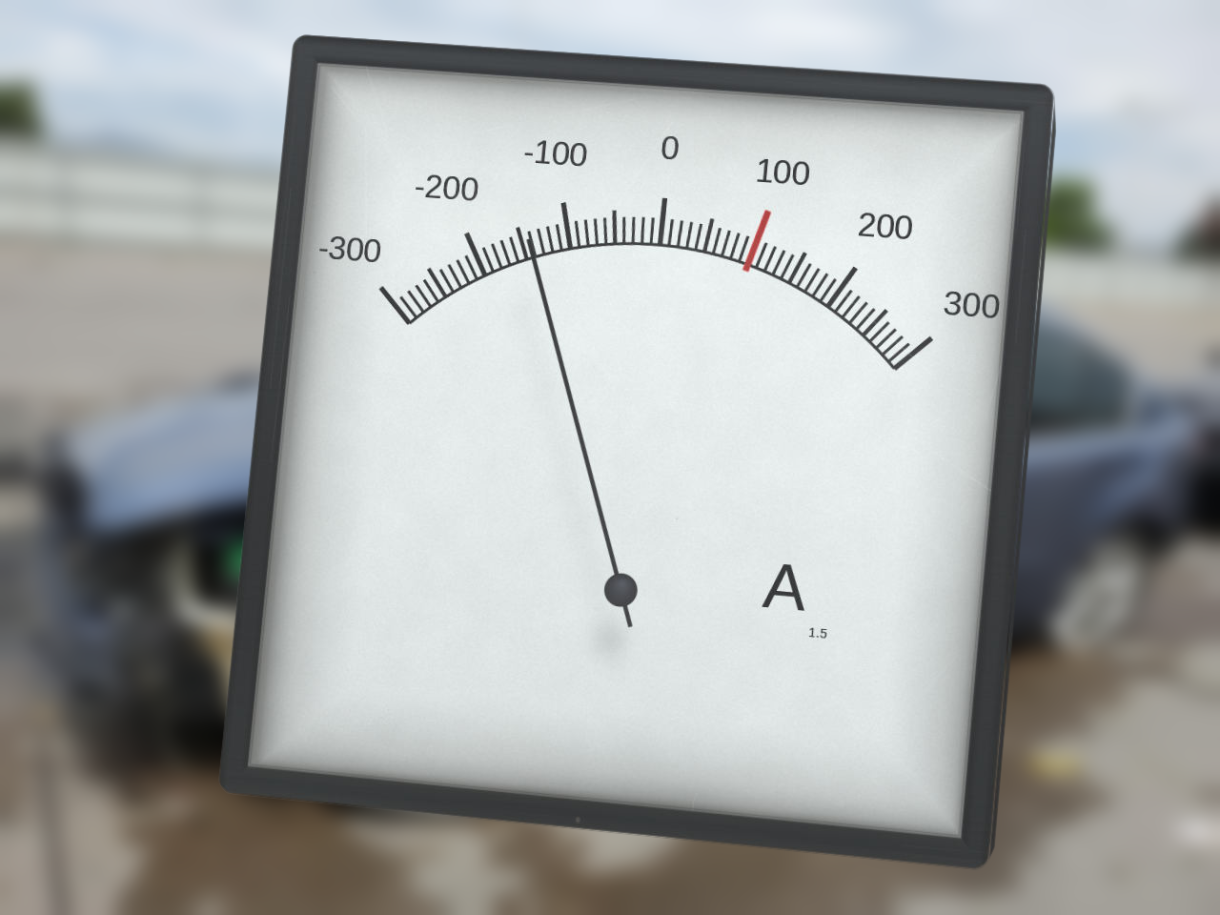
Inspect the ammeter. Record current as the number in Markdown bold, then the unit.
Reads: **-140** A
